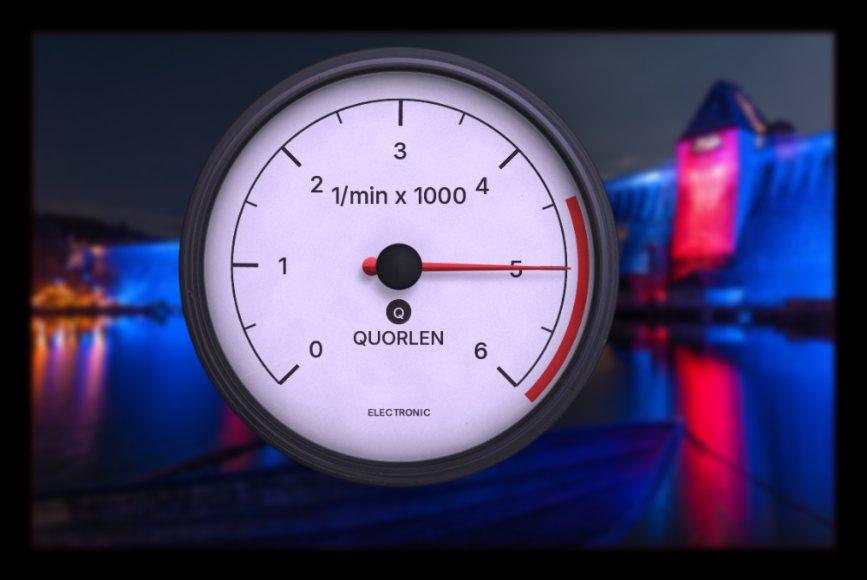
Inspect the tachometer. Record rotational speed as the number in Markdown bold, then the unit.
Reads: **5000** rpm
